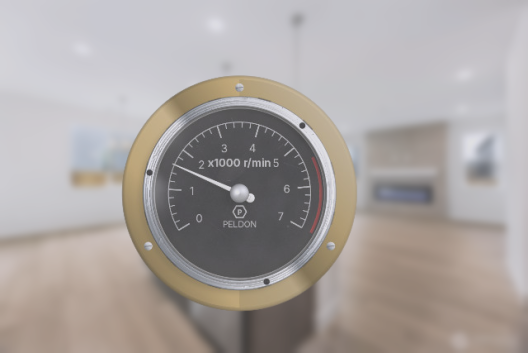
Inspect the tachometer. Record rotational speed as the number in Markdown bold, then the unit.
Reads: **1600** rpm
